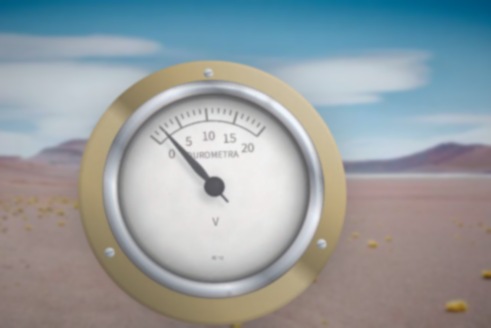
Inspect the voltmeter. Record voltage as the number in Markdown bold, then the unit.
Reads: **2** V
